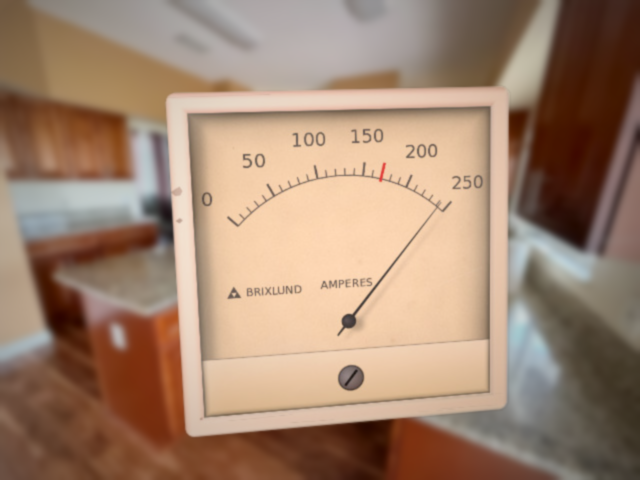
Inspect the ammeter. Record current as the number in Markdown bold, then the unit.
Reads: **240** A
